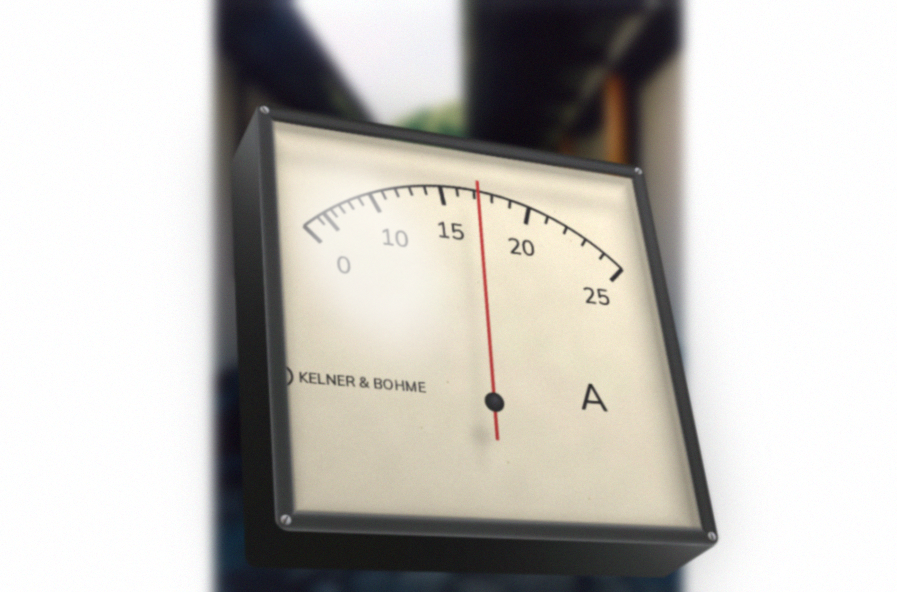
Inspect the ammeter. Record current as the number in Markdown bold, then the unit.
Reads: **17** A
